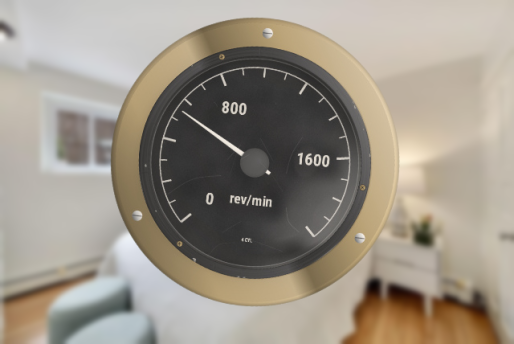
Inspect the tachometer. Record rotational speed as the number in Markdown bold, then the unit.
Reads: **550** rpm
